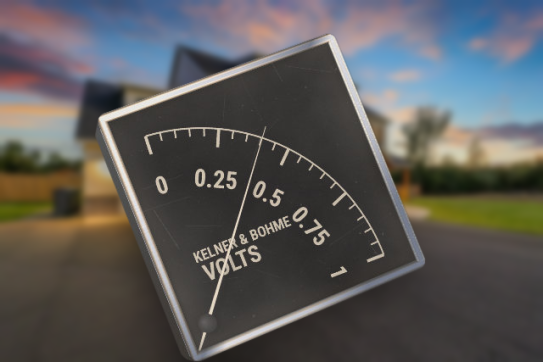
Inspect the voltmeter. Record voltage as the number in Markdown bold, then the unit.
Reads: **0.4** V
